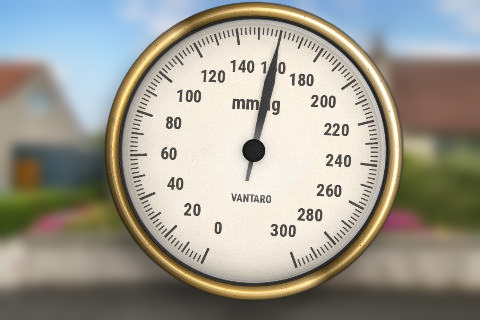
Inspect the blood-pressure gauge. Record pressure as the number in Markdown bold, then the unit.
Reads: **160** mmHg
